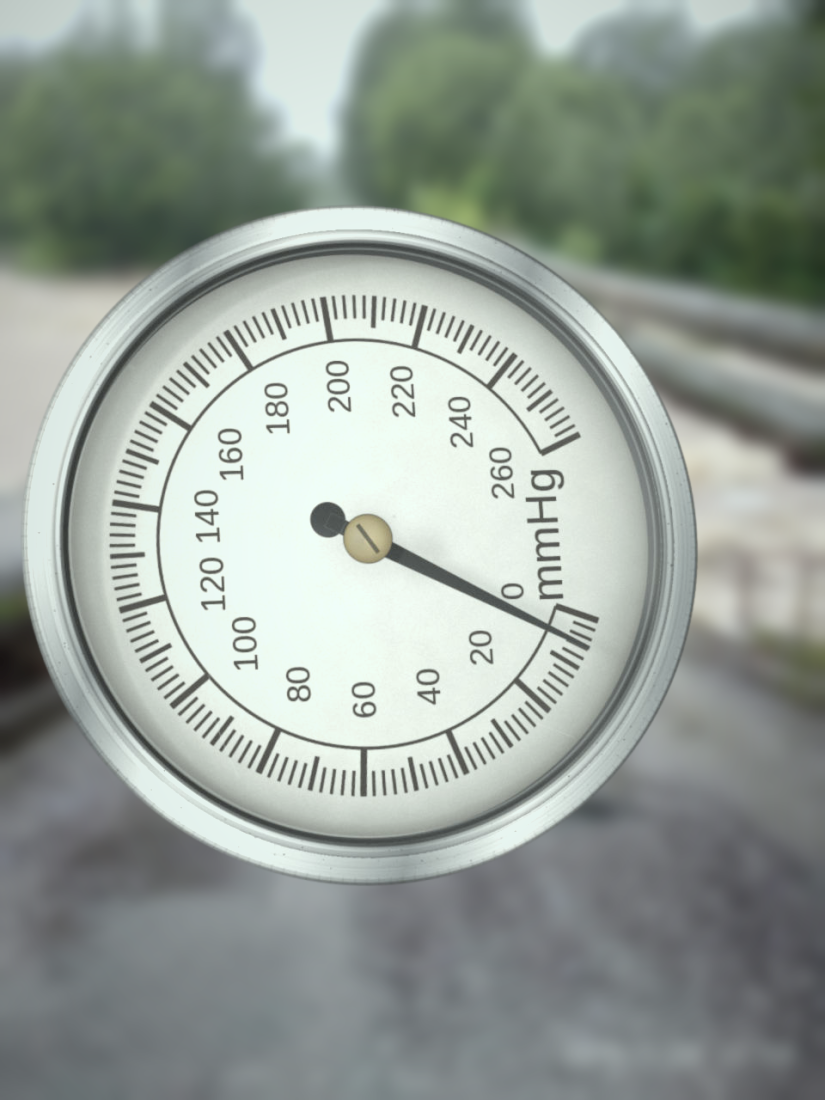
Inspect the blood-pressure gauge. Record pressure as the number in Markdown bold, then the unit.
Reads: **6** mmHg
